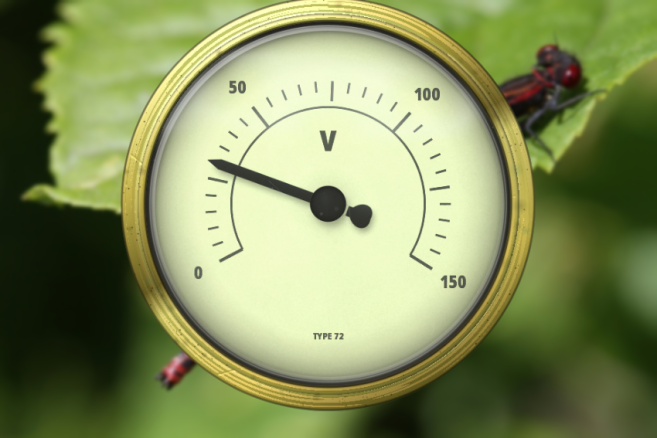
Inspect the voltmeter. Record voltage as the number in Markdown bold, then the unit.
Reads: **30** V
